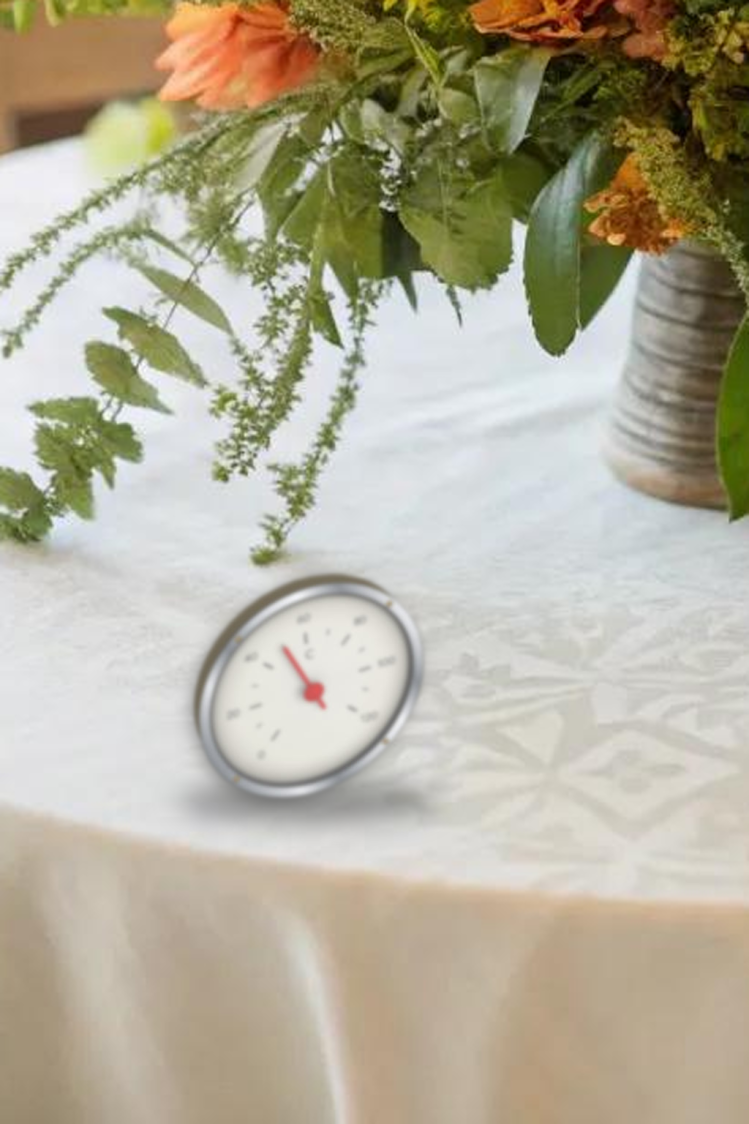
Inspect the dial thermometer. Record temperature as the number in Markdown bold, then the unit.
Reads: **50** °C
